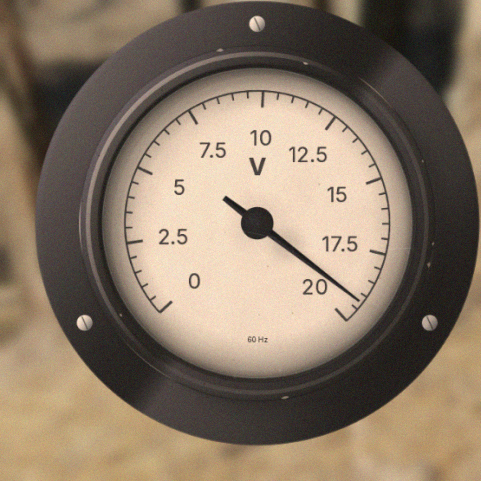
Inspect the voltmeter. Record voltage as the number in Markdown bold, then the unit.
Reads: **19.25** V
